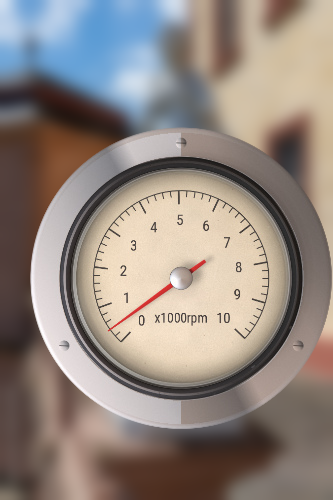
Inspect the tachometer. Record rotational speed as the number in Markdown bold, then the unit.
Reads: **400** rpm
